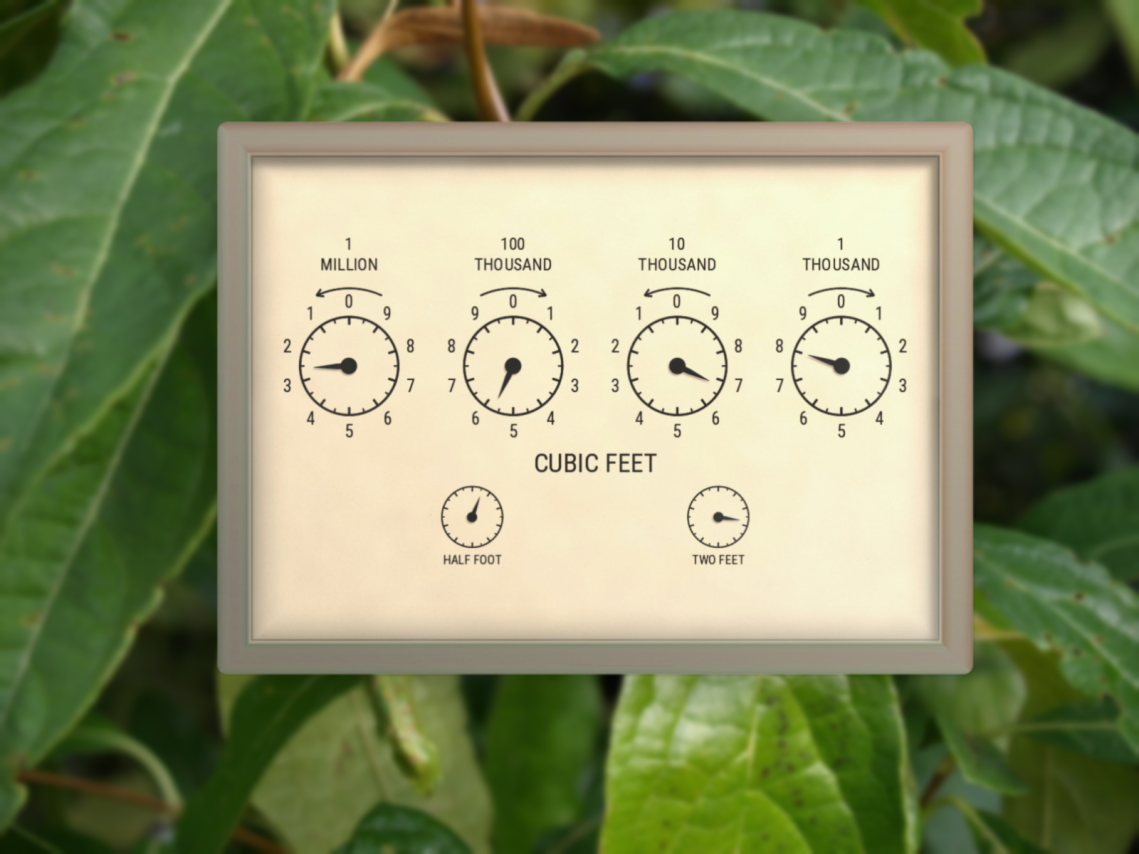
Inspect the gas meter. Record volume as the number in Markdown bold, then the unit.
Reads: **256800** ft³
